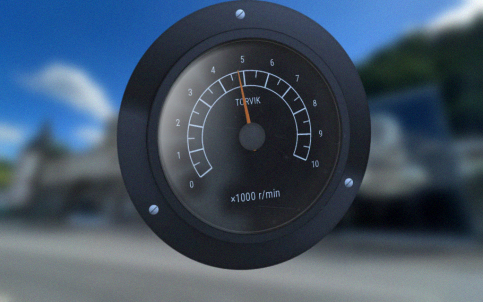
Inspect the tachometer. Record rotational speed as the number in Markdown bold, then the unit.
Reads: **4750** rpm
